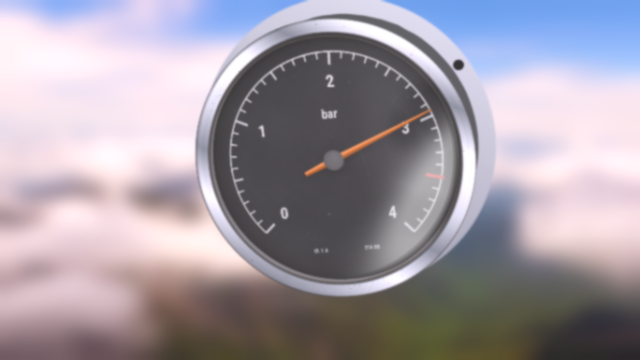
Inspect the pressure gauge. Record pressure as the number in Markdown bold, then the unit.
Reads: **2.95** bar
